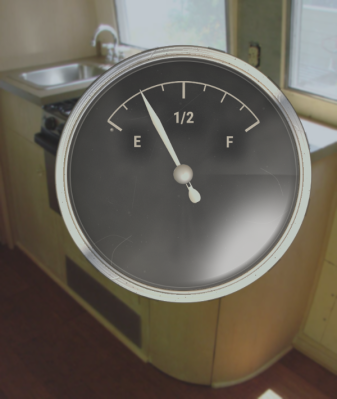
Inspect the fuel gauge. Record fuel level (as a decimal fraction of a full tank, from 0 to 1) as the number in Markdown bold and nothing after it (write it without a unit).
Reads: **0.25**
